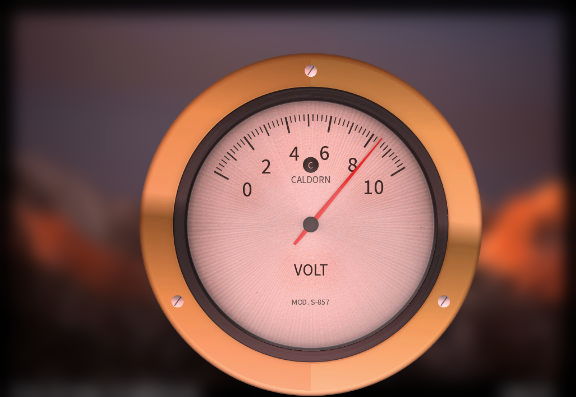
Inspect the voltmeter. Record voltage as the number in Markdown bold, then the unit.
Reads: **8.4** V
